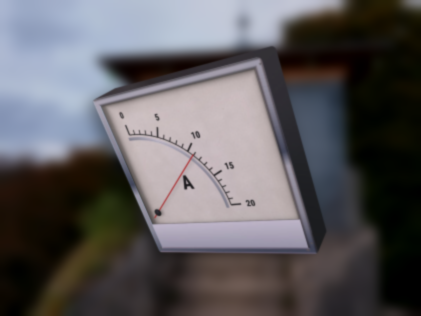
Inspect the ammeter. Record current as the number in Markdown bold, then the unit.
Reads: **11** A
